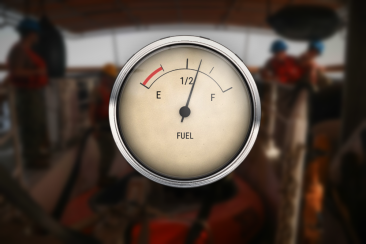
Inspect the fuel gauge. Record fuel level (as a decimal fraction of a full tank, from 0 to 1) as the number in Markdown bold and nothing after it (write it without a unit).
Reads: **0.625**
